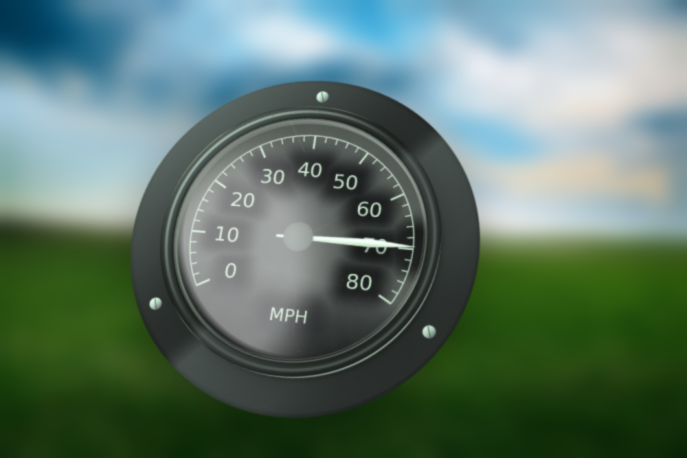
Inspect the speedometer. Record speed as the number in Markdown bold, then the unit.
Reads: **70** mph
